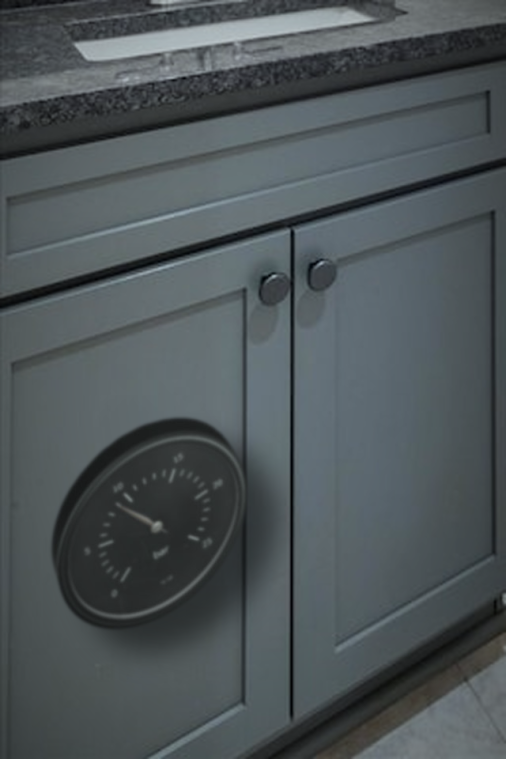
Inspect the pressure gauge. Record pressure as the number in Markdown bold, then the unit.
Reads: **9** bar
